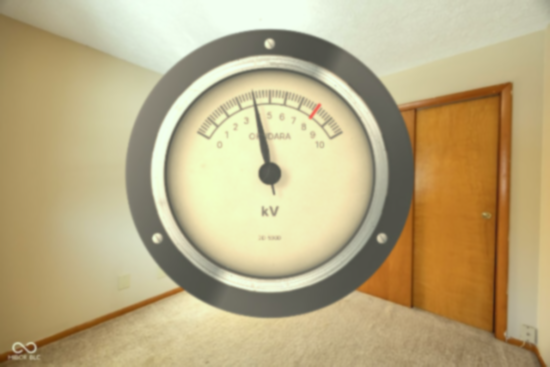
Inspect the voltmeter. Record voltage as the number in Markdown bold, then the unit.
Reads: **4** kV
